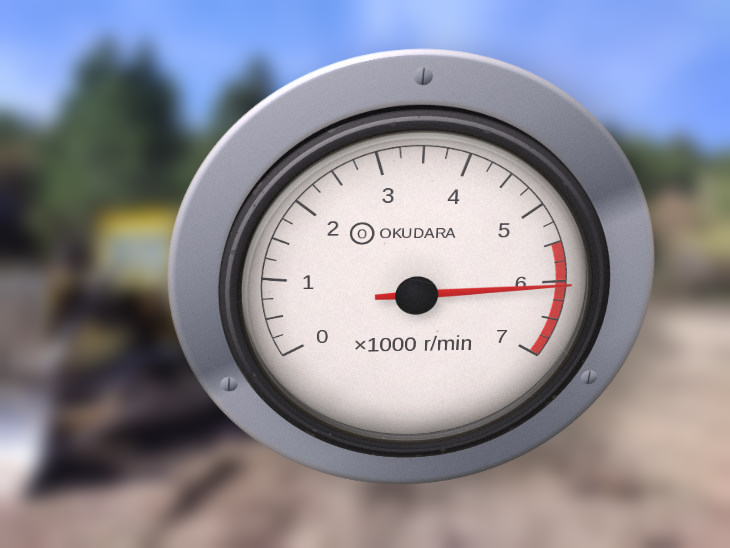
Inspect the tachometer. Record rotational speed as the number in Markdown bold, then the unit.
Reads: **6000** rpm
